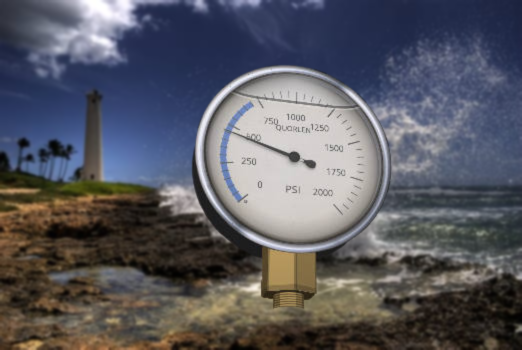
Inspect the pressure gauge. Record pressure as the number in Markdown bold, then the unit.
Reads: **450** psi
